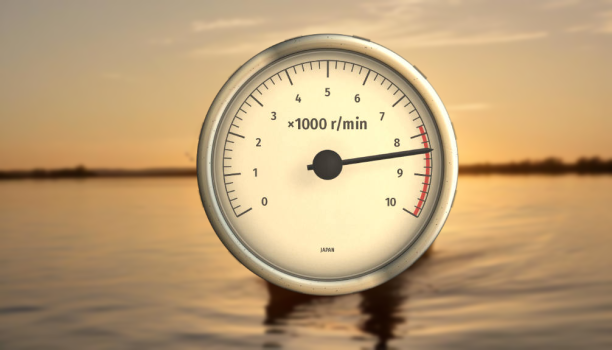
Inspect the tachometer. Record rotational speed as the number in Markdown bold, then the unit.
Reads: **8400** rpm
